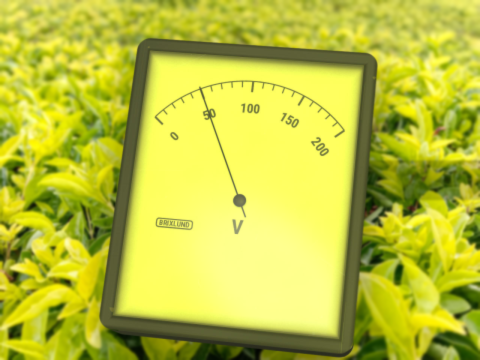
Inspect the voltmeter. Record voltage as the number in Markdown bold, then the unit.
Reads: **50** V
